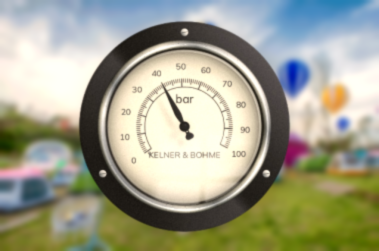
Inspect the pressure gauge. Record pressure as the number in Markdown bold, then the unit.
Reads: **40** bar
